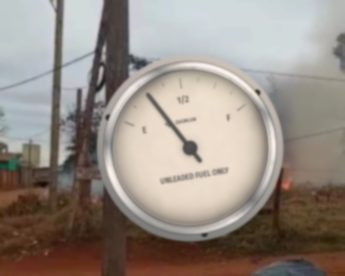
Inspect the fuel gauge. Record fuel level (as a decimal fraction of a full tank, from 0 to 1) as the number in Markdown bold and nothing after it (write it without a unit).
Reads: **0.25**
